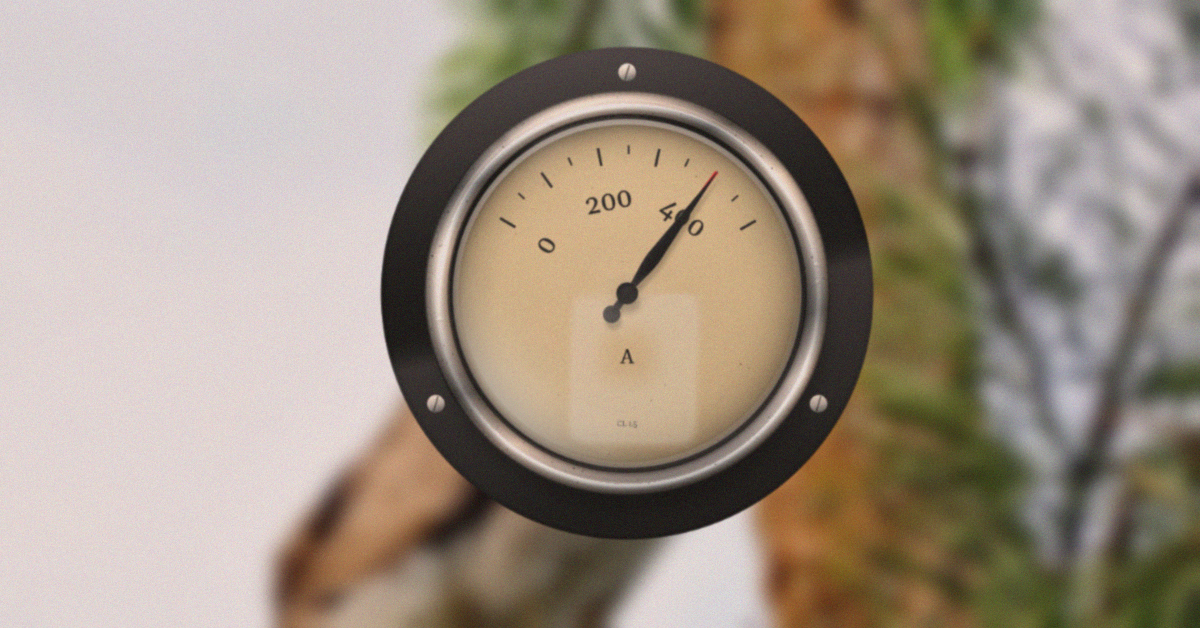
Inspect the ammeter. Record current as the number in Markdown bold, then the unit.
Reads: **400** A
